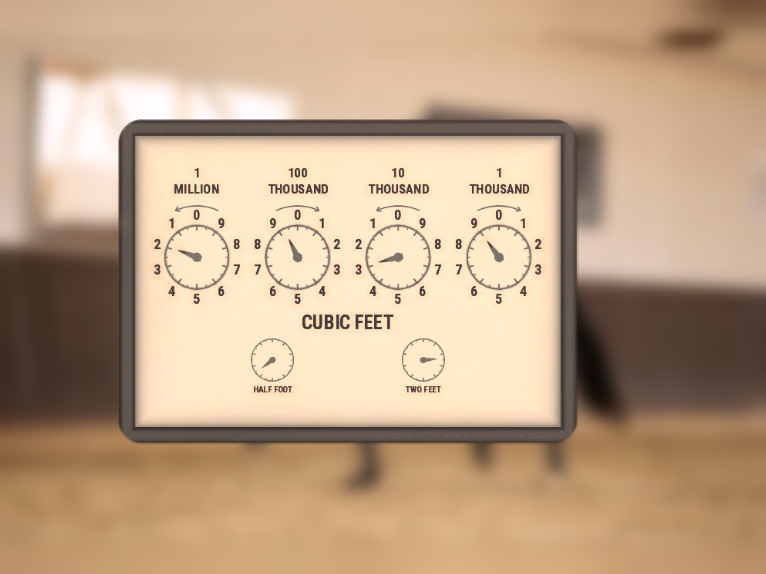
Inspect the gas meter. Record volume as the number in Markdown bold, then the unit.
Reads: **192900** ft³
